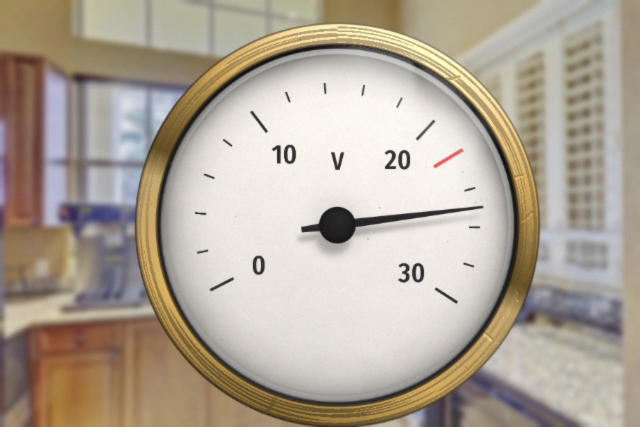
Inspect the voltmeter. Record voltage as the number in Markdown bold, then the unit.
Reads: **25** V
